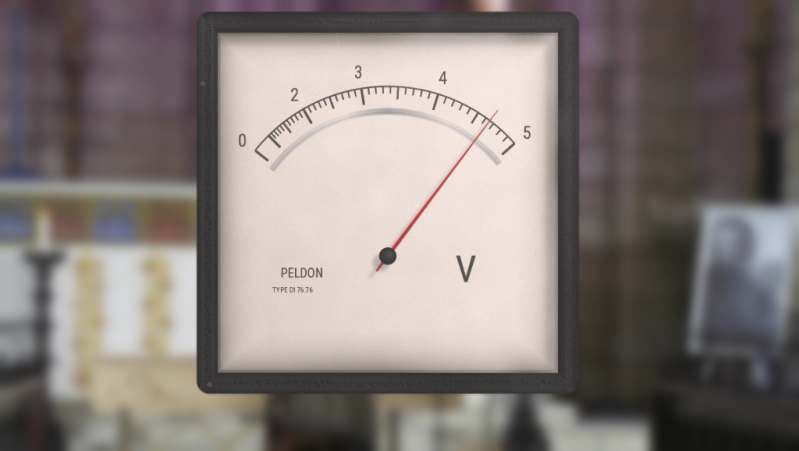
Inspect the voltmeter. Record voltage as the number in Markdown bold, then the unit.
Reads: **4.65** V
